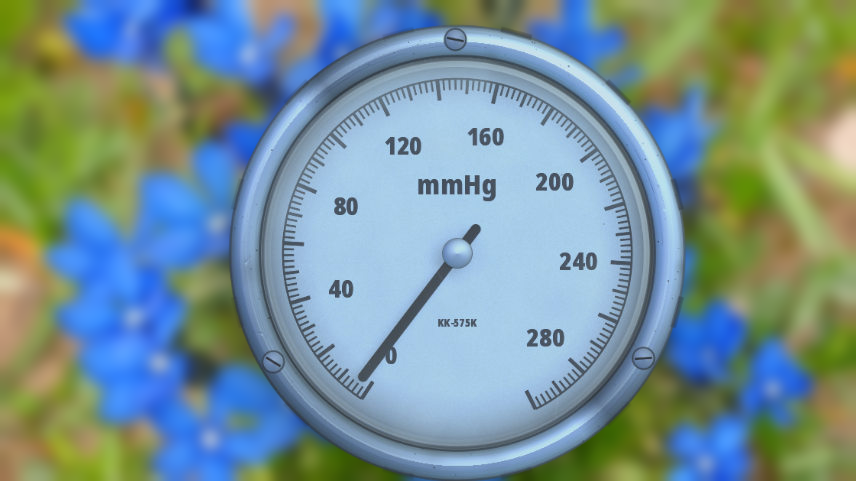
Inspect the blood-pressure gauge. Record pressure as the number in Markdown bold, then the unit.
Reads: **4** mmHg
